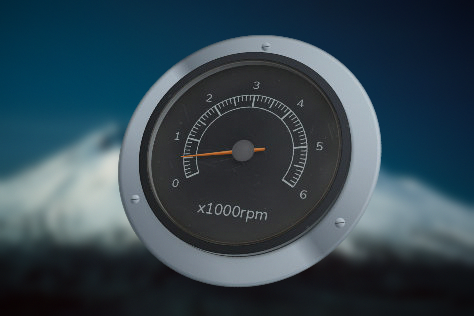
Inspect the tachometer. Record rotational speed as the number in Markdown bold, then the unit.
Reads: **500** rpm
